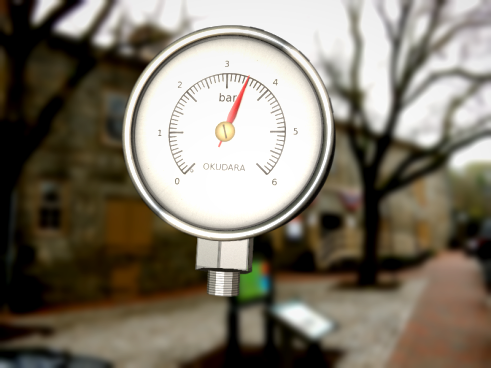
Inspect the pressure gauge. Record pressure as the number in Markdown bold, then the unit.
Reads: **3.5** bar
